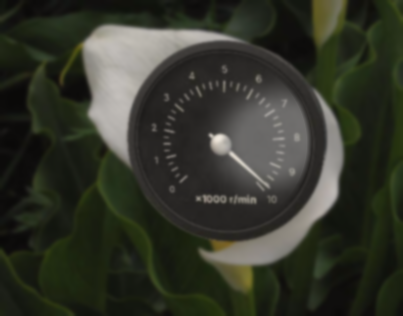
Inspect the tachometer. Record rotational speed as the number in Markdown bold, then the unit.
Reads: **9750** rpm
